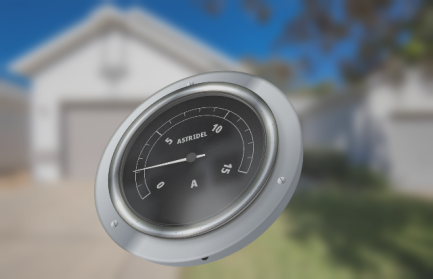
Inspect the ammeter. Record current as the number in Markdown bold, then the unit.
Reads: **2** A
